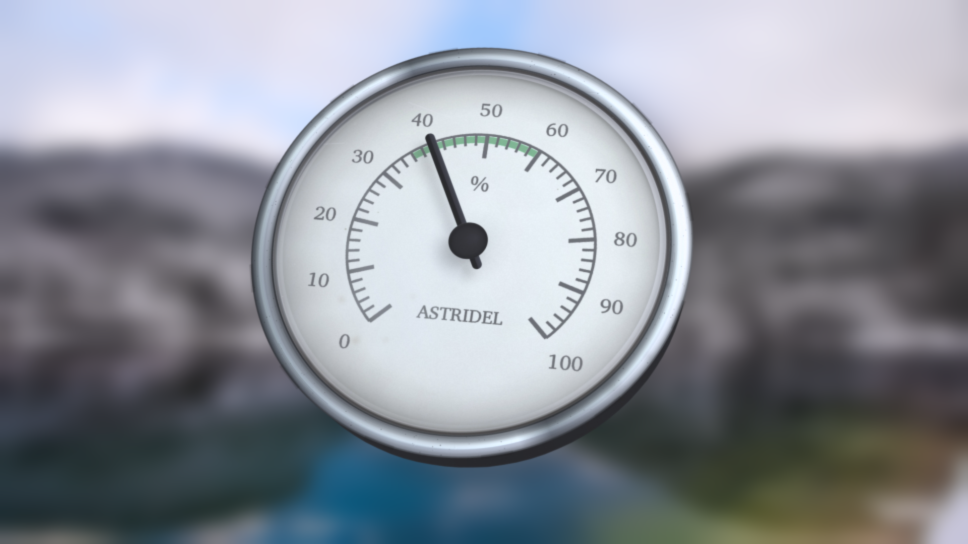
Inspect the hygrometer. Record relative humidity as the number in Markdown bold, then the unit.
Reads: **40** %
